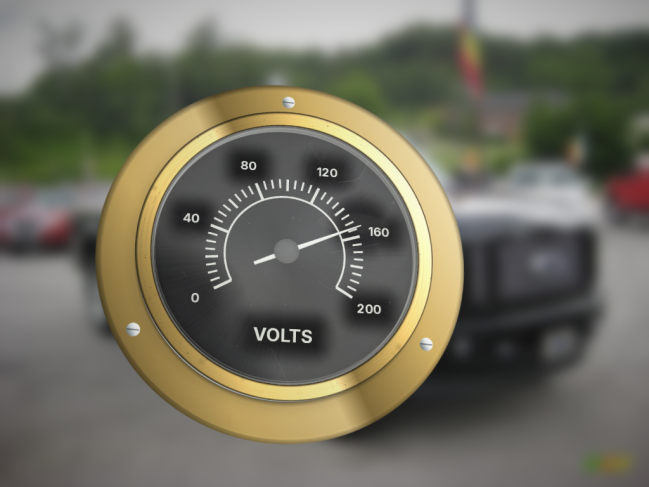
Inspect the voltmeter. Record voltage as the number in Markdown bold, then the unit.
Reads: **155** V
